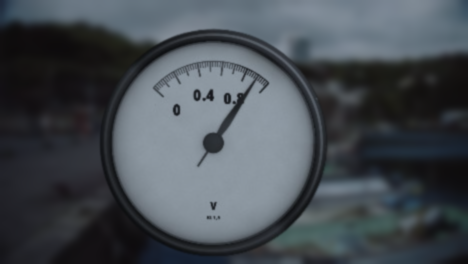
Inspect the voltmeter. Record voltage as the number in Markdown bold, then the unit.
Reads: **0.9** V
